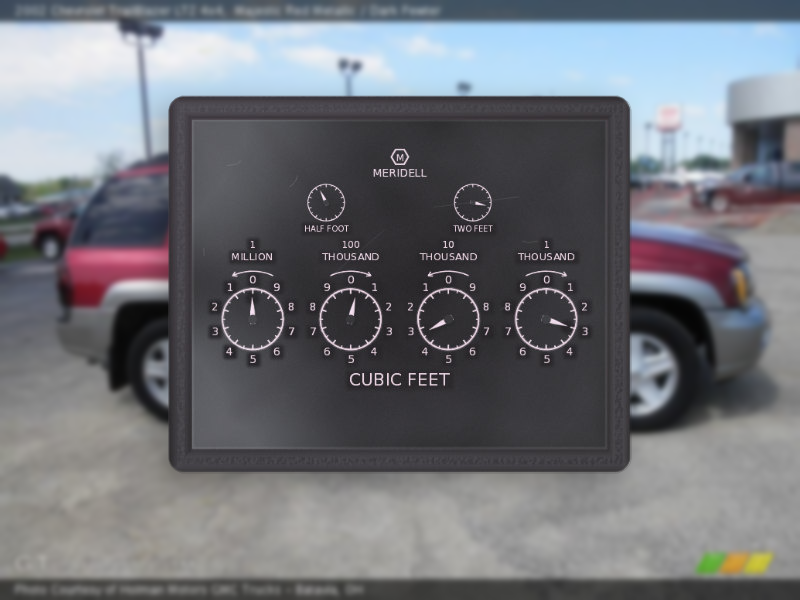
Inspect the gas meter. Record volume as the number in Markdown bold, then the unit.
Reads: **3300** ft³
